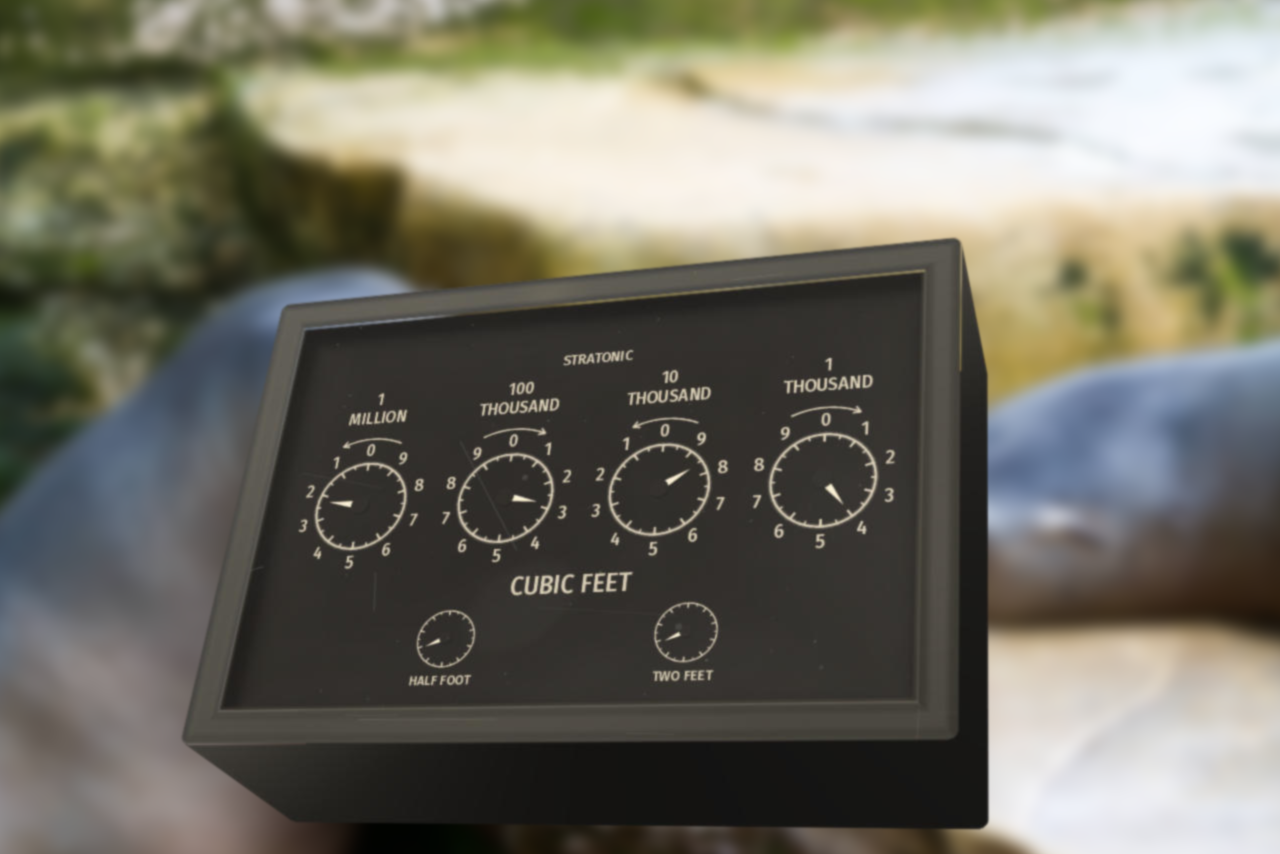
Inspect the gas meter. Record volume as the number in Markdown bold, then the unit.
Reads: **228400** ft³
